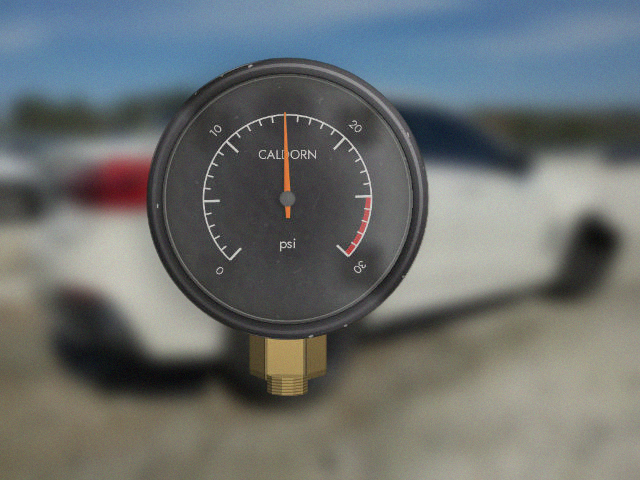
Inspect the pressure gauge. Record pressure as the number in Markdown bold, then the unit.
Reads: **15** psi
